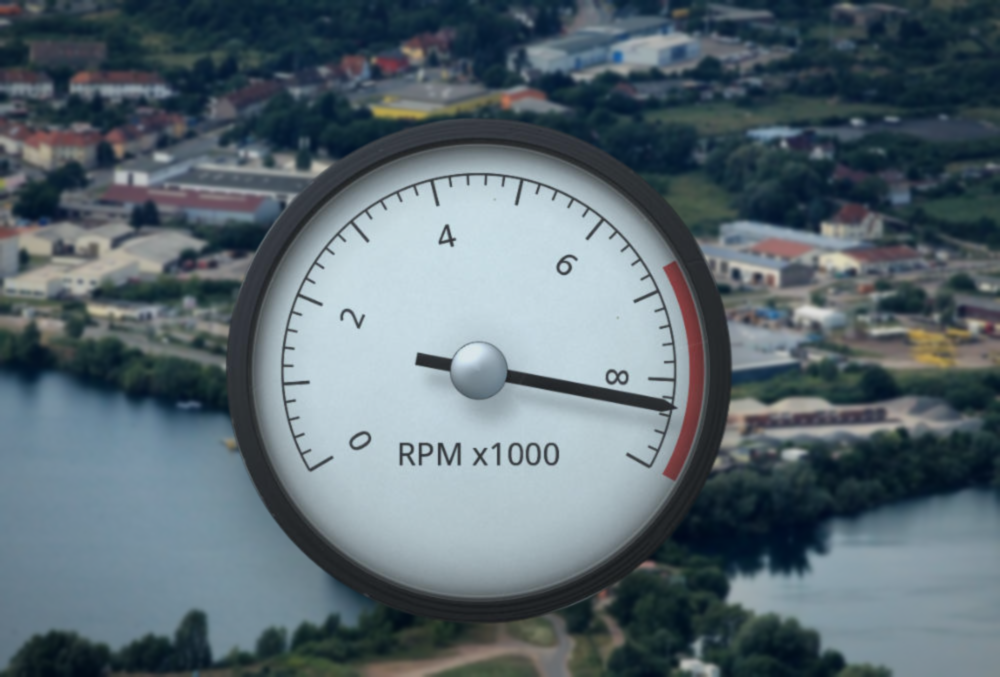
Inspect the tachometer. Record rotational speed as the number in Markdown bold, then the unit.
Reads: **8300** rpm
